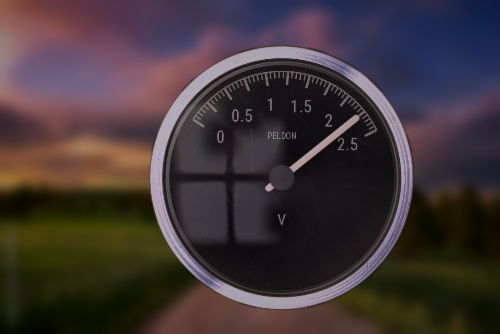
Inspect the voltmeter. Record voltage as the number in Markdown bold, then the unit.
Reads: **2.25** V
